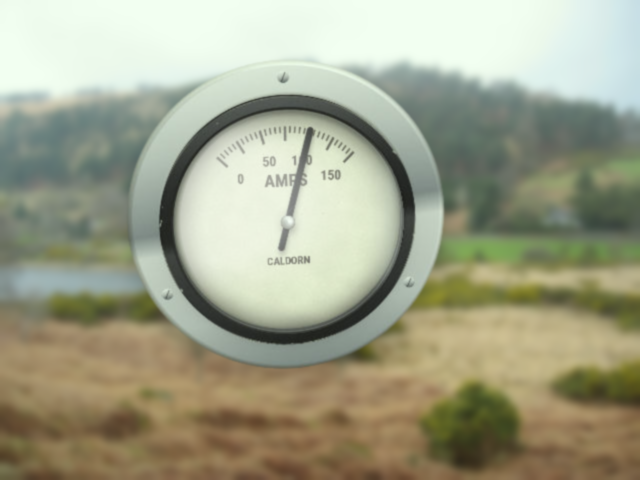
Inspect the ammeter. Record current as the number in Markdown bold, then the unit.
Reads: **100** A
